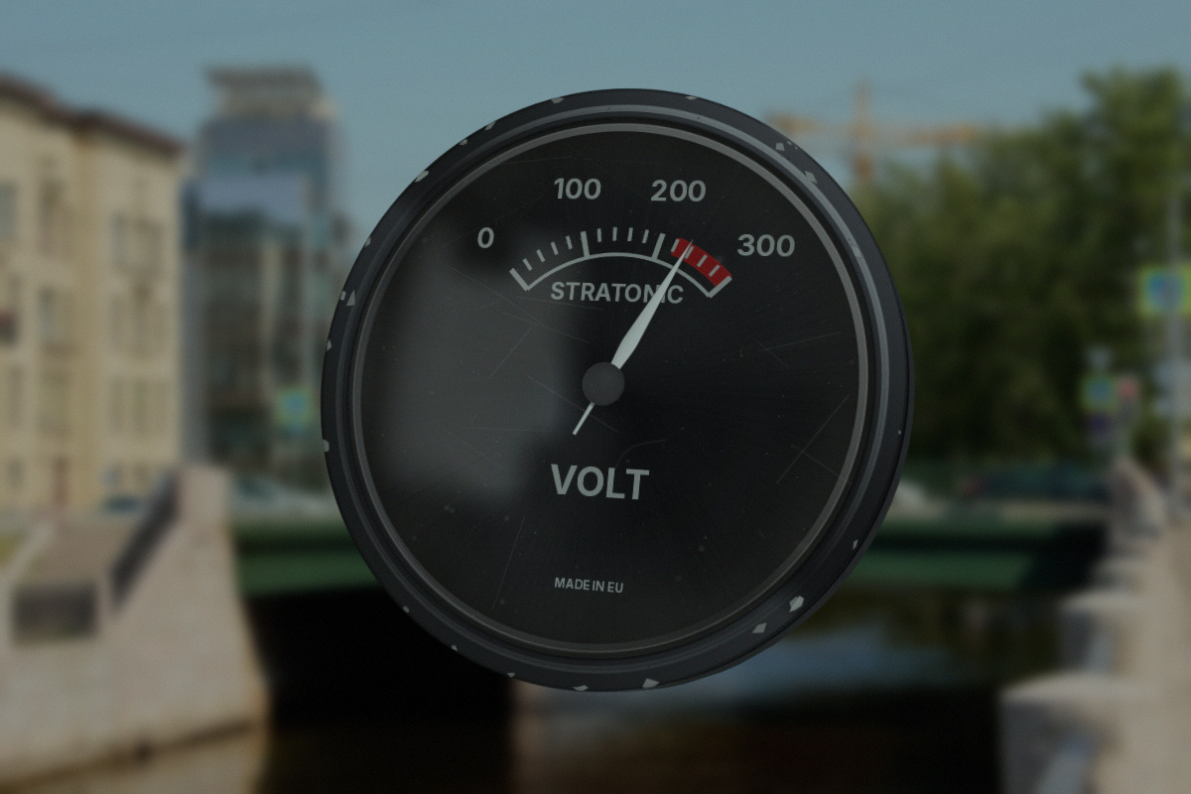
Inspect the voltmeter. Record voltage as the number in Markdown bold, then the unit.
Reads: **240** V
